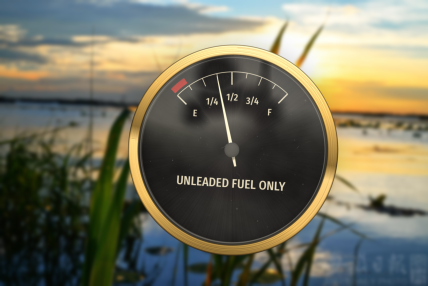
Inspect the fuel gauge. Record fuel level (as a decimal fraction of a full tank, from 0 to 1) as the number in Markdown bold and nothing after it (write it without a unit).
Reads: **0.375**
